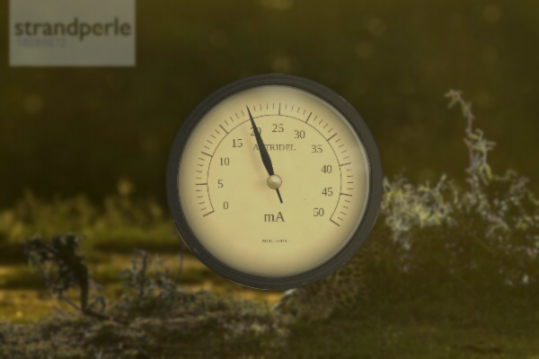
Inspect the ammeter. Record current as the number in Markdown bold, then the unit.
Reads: **20** mA
